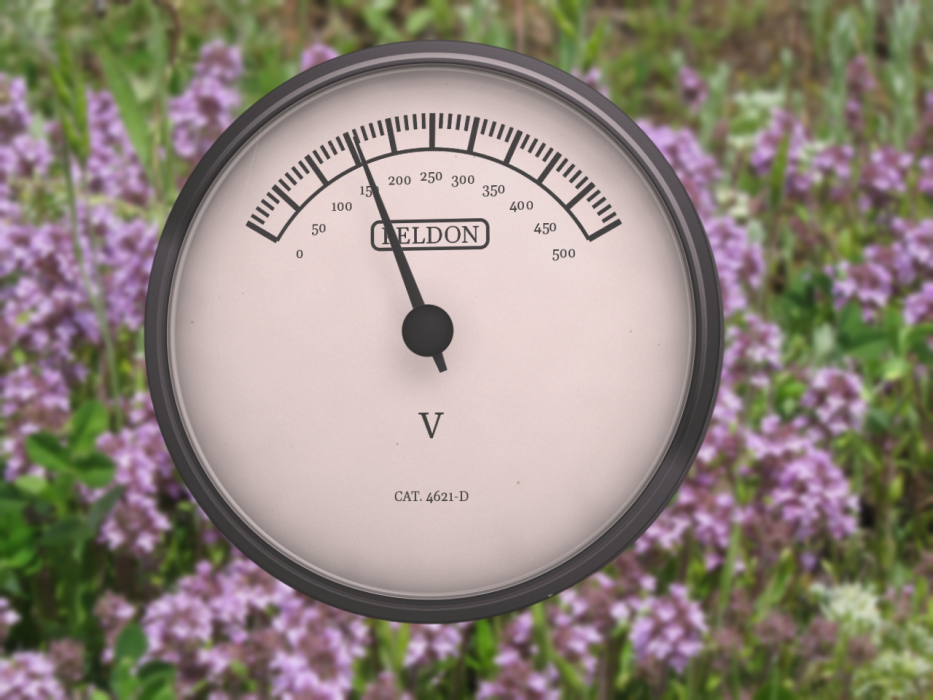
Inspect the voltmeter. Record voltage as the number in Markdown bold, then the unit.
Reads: **160** V
